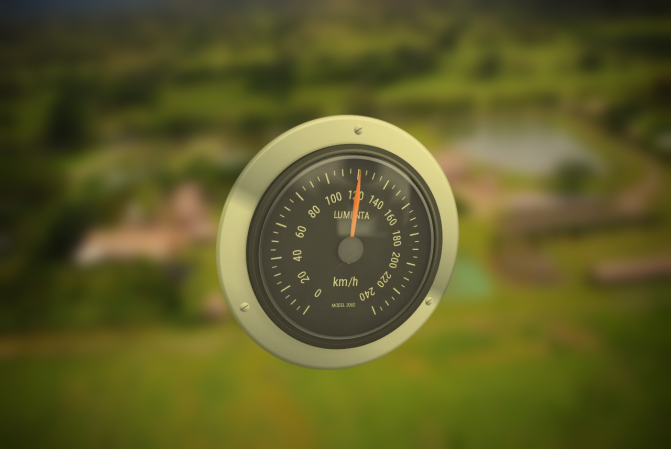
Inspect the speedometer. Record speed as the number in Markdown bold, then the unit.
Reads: **120** km/h
